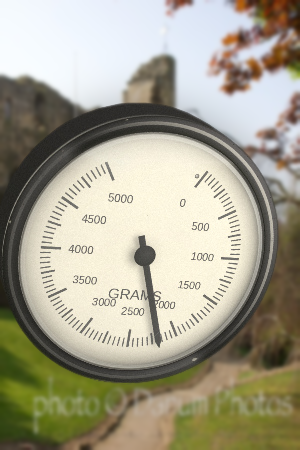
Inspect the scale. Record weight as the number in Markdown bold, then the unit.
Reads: **2200** g
